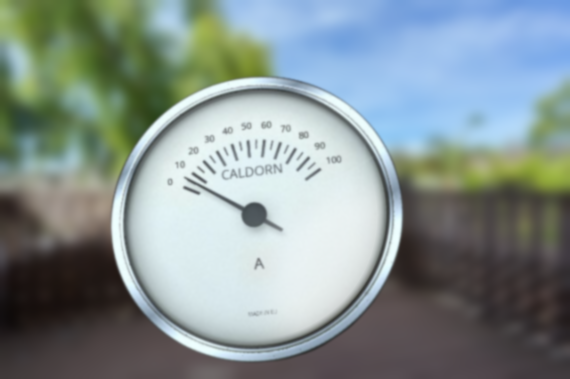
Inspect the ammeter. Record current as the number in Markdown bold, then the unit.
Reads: **5** A
